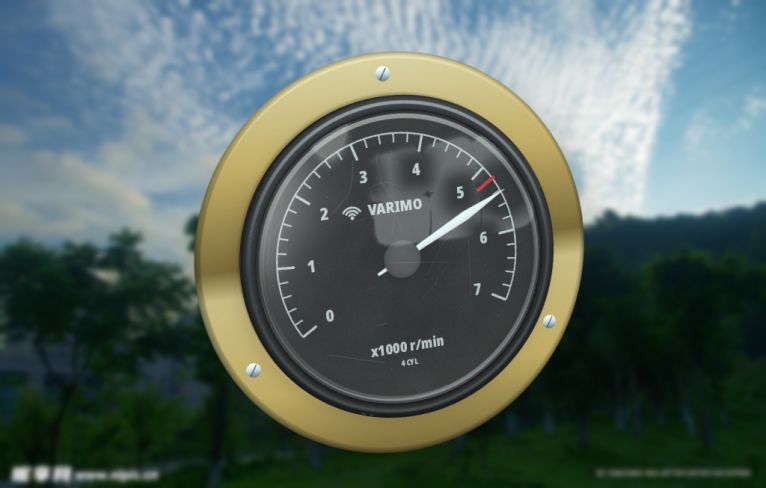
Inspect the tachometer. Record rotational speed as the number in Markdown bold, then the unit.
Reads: **5400** rpm
